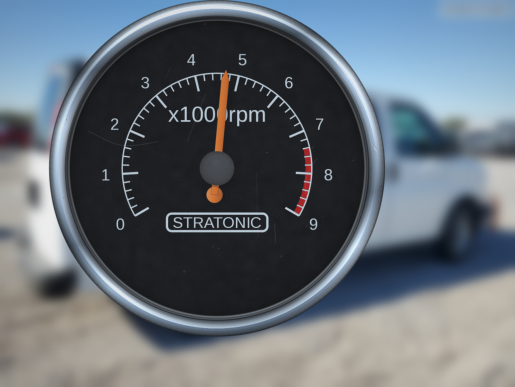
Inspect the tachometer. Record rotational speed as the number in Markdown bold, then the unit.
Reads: **4700** rpm
